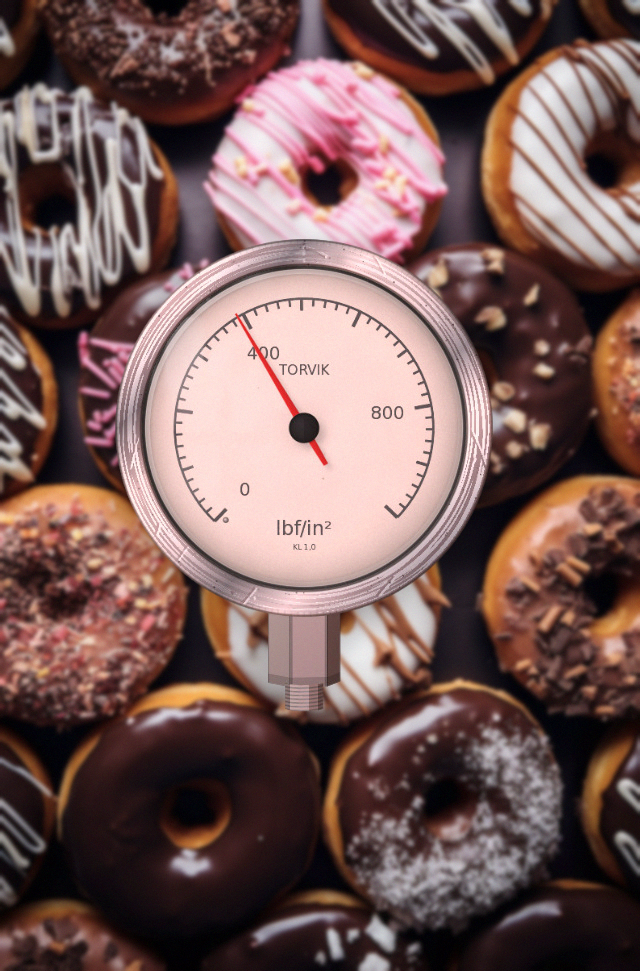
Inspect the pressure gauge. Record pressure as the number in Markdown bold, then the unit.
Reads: **390** psi
